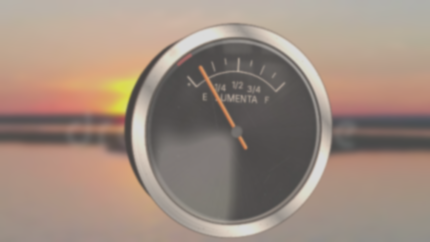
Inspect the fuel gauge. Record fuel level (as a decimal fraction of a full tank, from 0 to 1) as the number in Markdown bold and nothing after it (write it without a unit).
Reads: **0.125**
